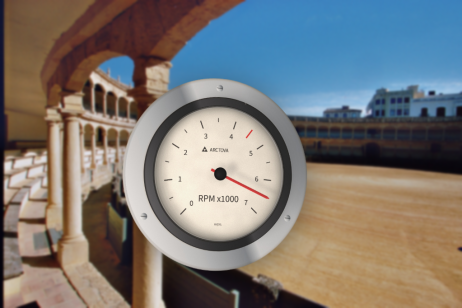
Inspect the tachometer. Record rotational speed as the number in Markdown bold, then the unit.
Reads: **6500** rpm
